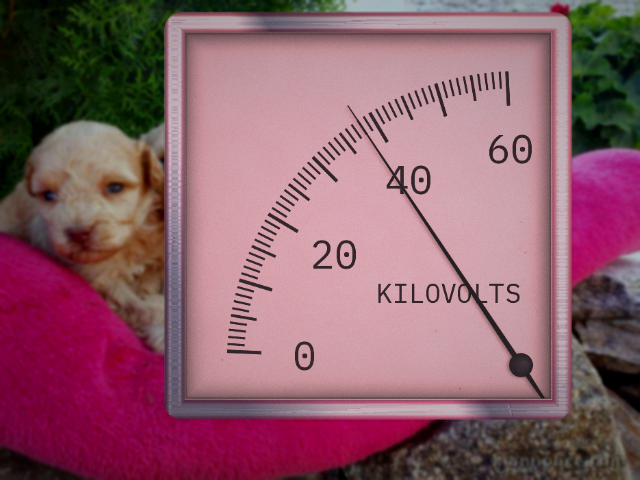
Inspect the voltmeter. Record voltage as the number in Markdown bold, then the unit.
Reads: **38** kV
